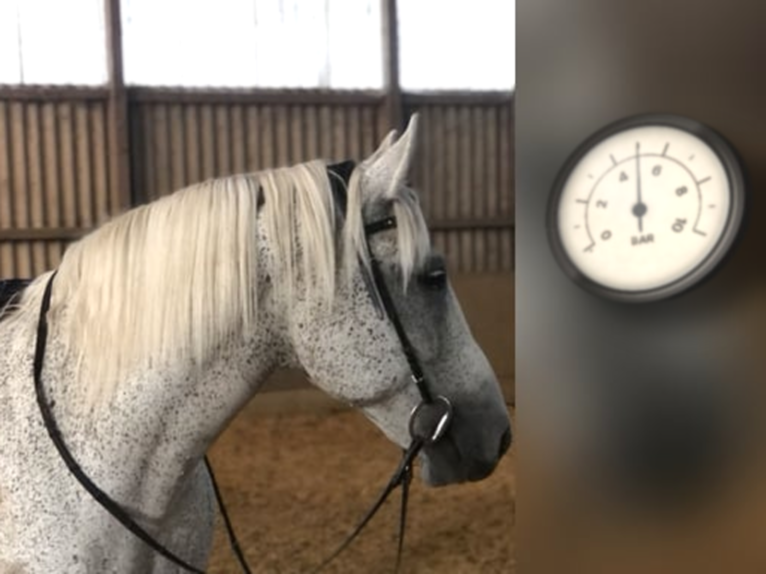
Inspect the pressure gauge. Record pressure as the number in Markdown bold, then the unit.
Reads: **5** bar
